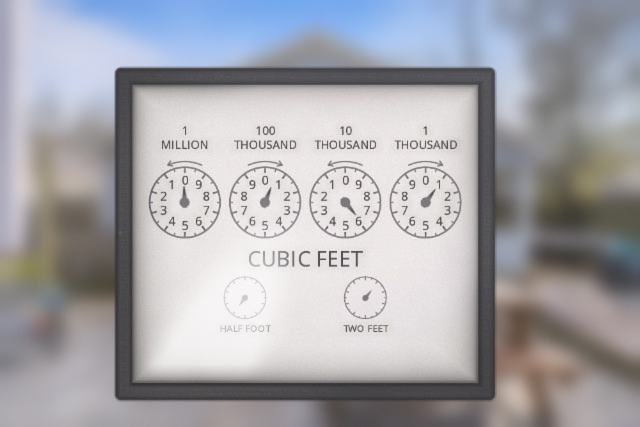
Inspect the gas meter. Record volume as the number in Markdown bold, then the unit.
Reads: **6100** ft³
